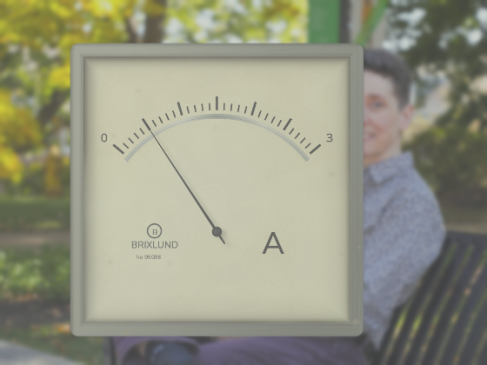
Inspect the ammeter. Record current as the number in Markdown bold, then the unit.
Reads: **0.5** A
